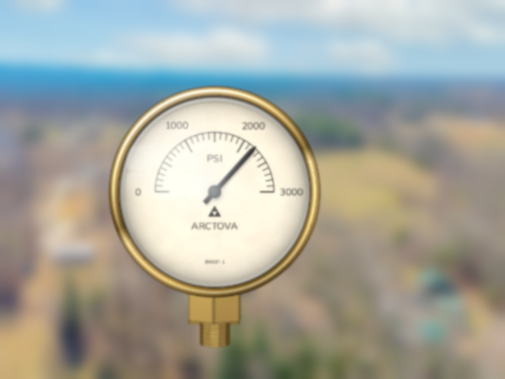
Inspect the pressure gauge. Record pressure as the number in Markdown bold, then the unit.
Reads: **2200** psi
